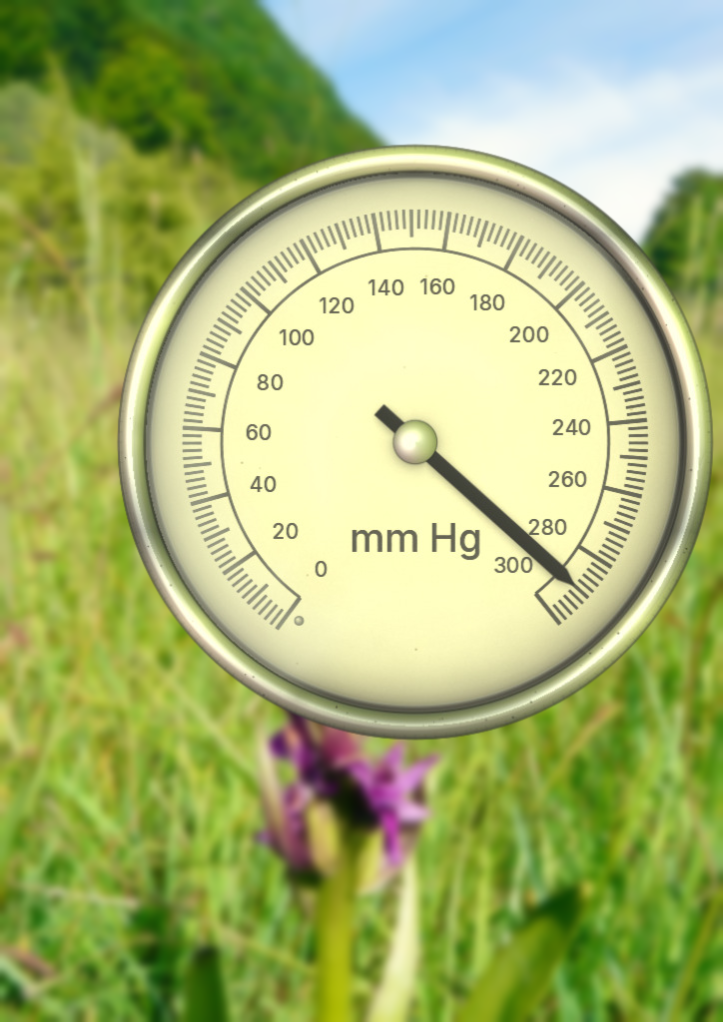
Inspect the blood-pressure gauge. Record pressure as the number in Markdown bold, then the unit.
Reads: **290** mmHg
